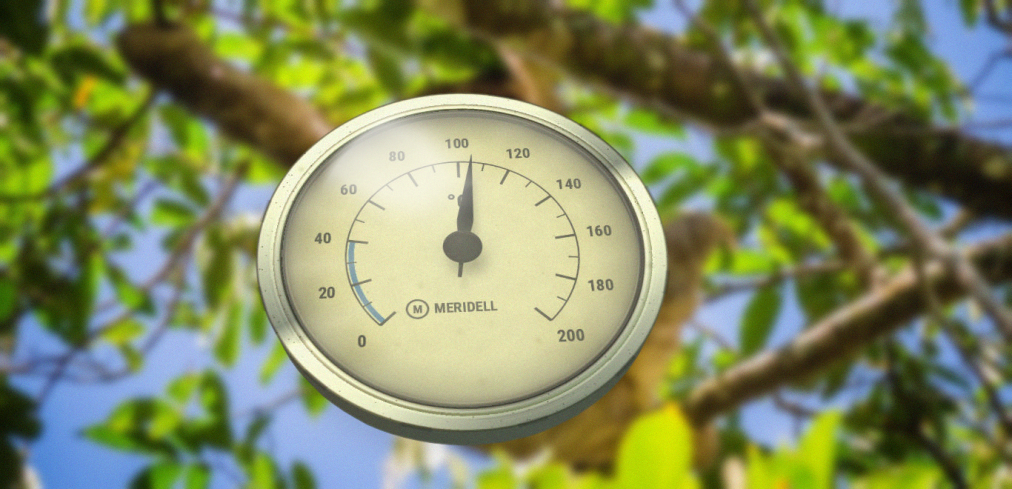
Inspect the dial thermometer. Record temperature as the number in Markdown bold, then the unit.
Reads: **105** °C
